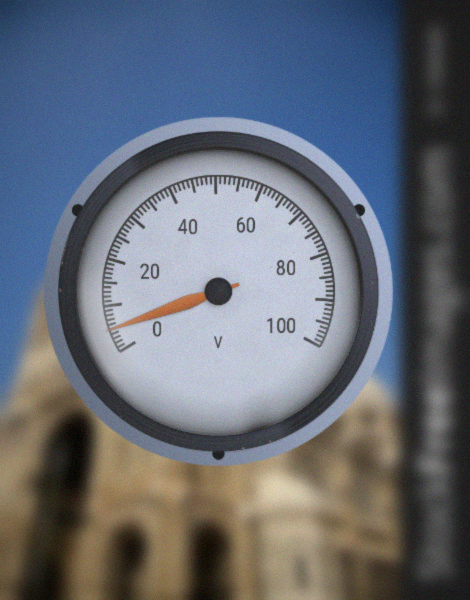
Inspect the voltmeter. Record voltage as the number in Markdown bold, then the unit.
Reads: **5** V
